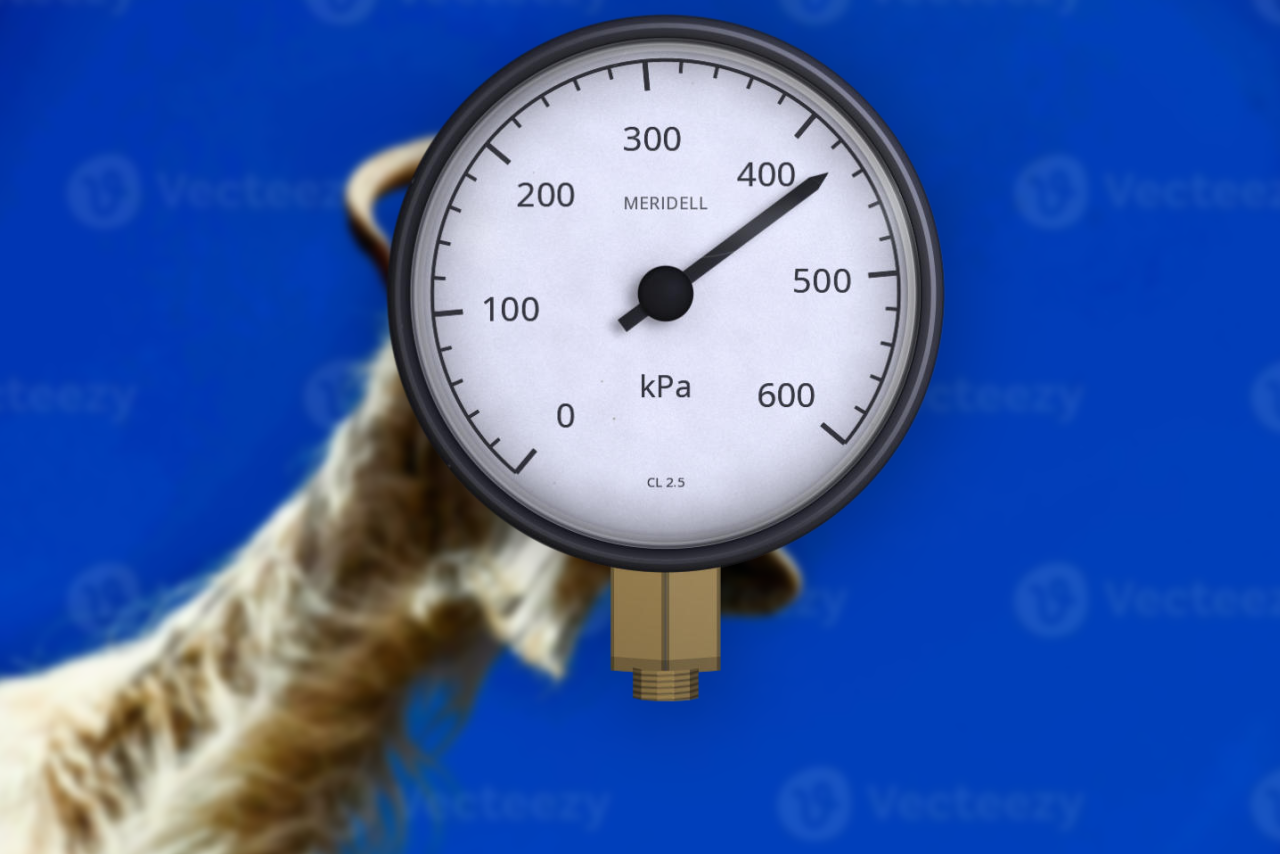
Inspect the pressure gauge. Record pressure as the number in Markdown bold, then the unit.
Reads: **430** kPa
